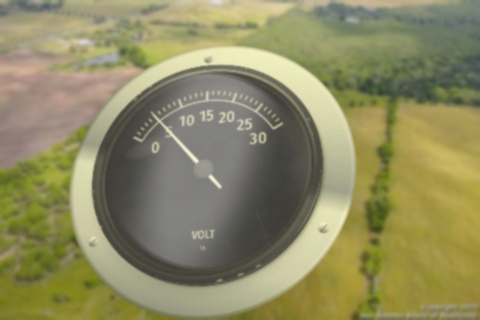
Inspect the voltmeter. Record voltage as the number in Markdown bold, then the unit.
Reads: **5** V
